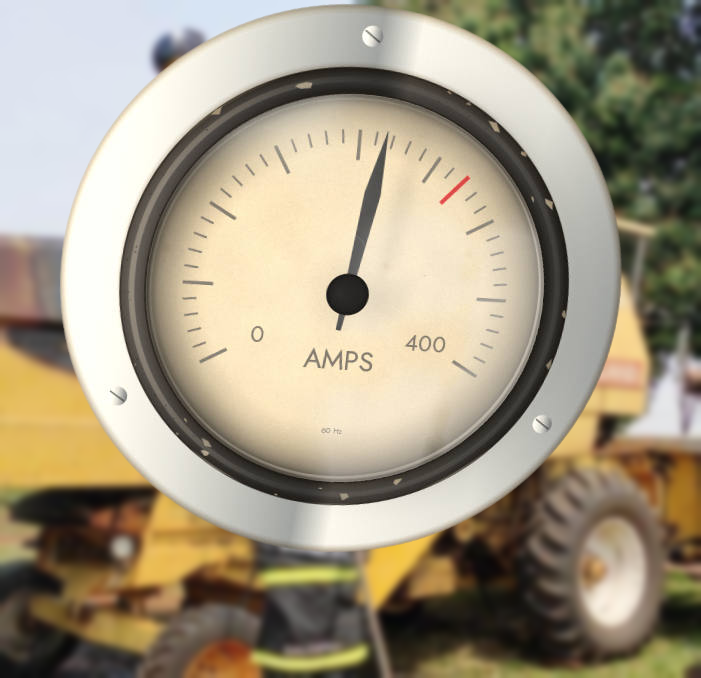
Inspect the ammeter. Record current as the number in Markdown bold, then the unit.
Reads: **215** A
